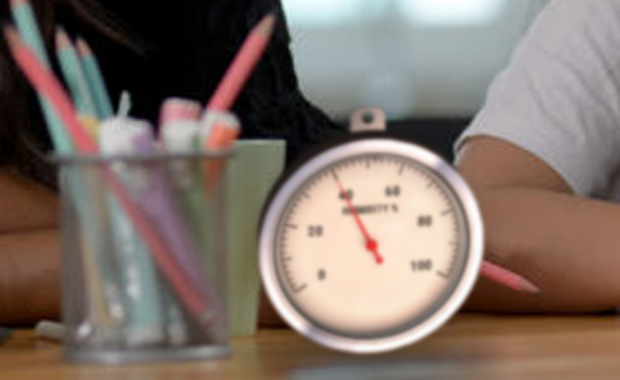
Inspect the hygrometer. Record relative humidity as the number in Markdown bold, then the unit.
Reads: **40** %
